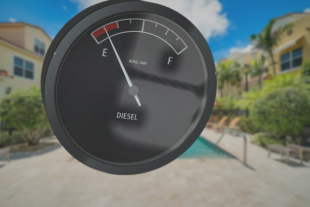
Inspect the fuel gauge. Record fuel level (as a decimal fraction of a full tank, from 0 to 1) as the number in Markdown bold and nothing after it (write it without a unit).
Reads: **0.125**
